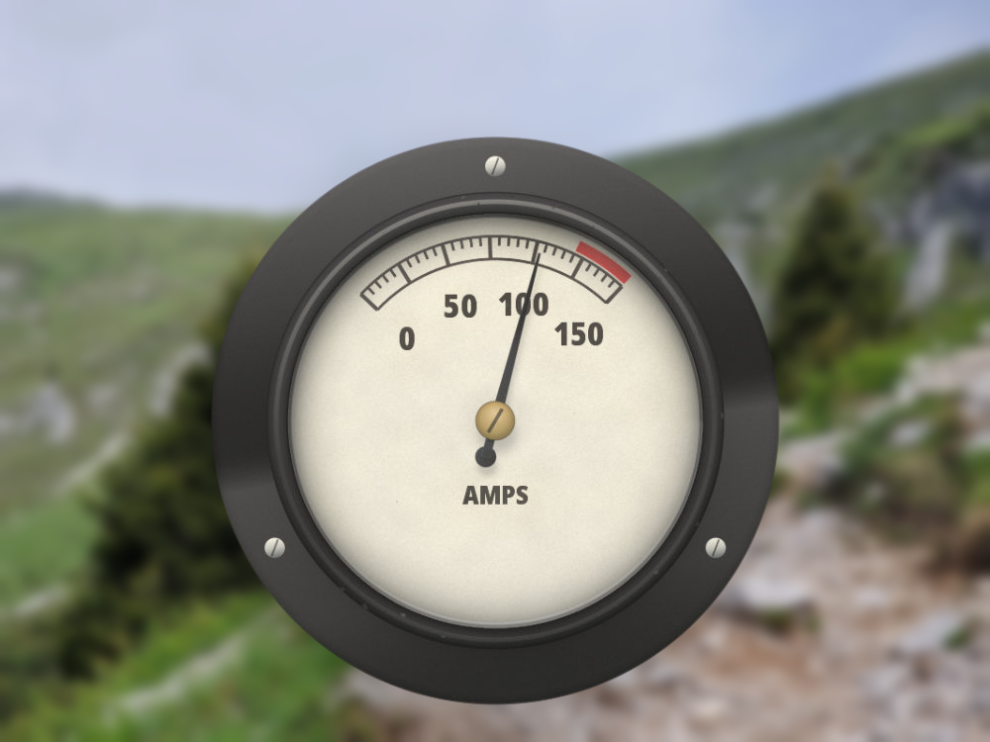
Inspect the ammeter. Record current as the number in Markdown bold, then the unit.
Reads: **102.5** A
